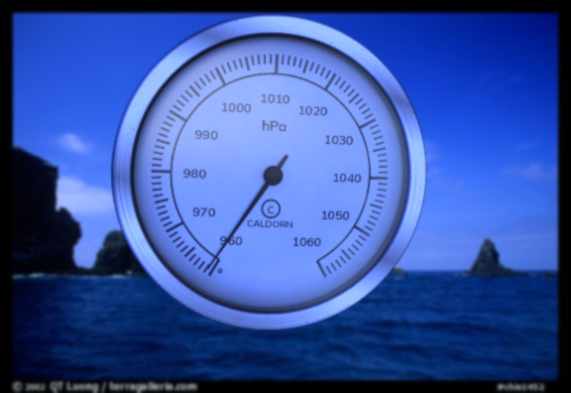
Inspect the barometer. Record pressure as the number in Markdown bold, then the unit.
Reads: **961** hPa
